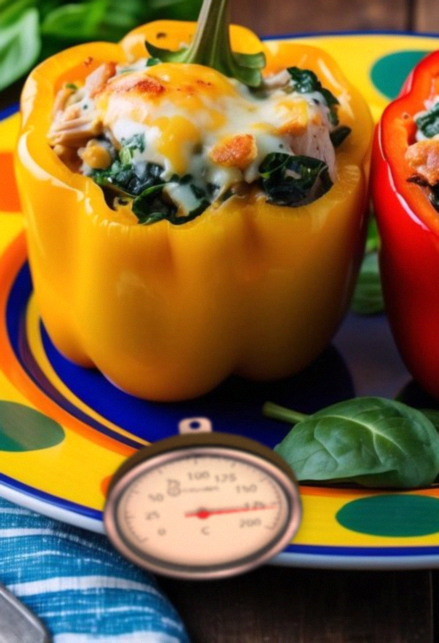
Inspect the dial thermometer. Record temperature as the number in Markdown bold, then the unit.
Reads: **175** °C
